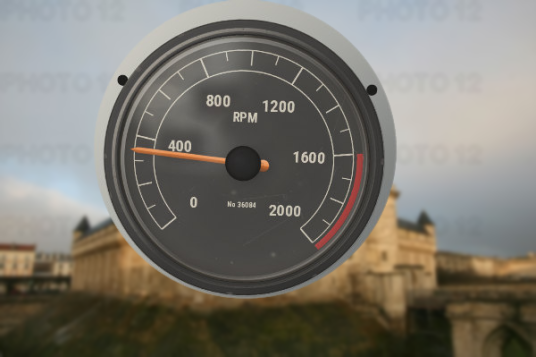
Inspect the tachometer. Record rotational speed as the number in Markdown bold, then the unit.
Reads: **350** rpm
